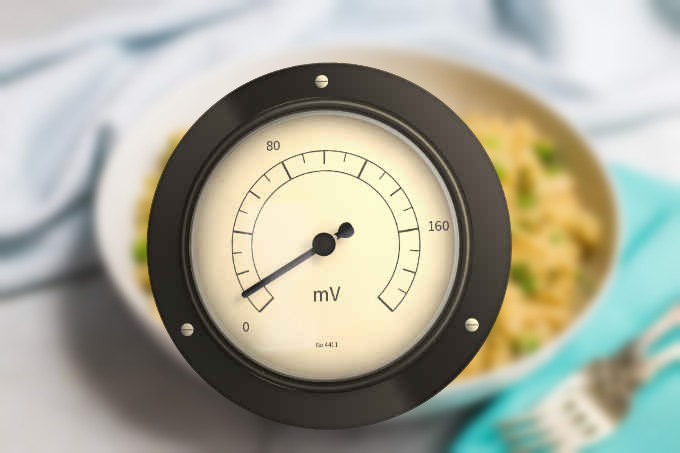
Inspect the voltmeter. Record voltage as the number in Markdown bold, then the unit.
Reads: **10** mV
